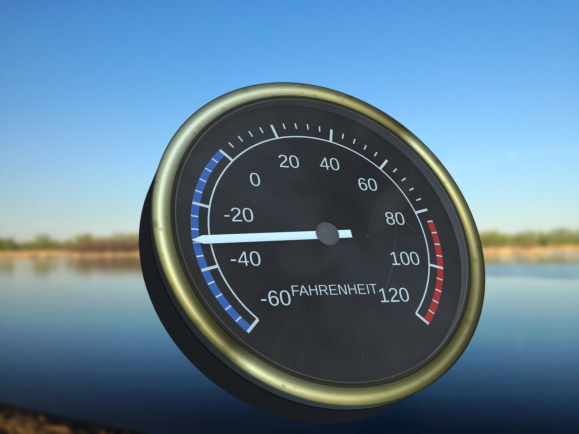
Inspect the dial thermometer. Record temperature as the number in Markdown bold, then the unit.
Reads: **-32** °F
